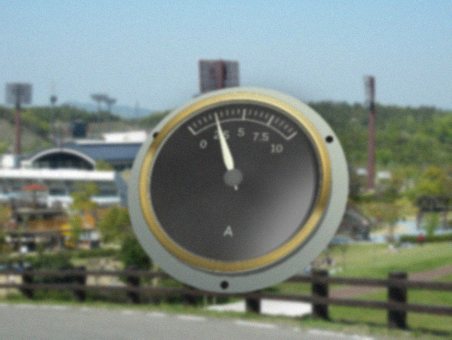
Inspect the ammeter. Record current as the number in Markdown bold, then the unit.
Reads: **2.5** A
